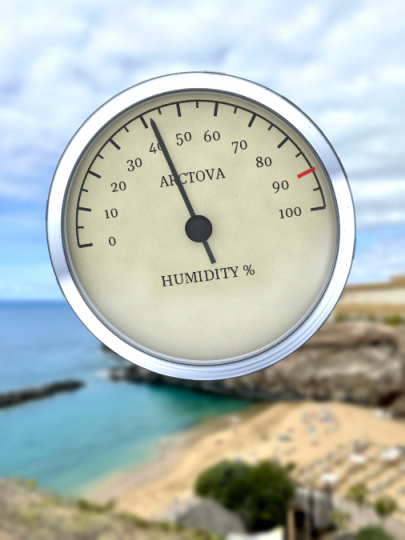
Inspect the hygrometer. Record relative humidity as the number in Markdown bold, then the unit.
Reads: **42.5** %
